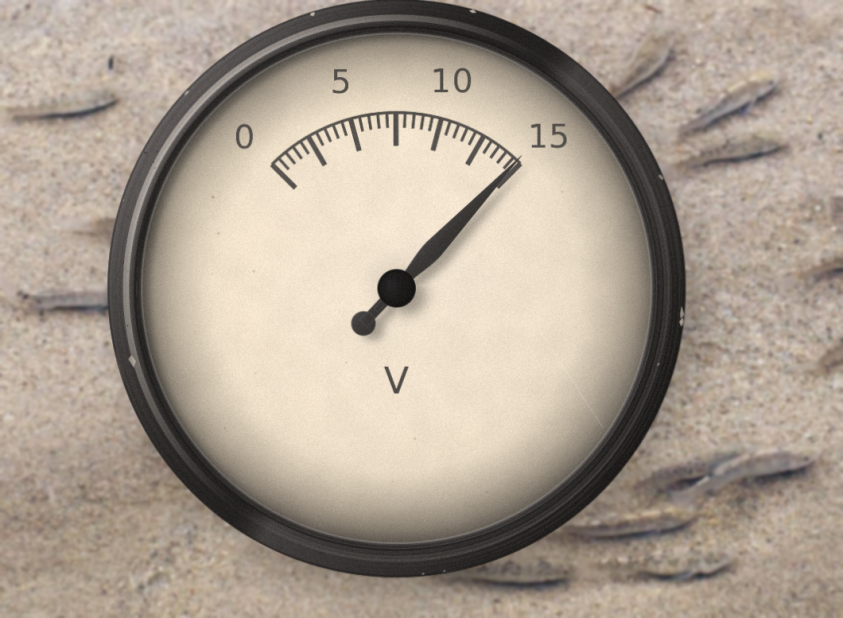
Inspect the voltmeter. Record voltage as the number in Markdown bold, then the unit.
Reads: **14.75** V
